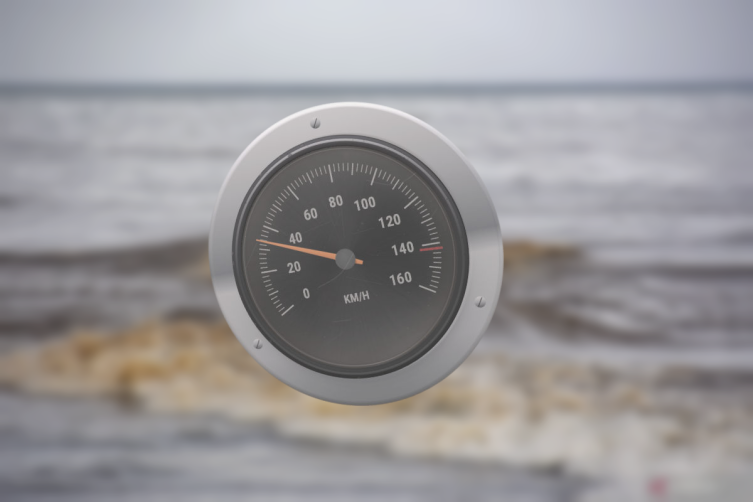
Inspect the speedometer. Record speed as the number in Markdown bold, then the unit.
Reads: **34** km/h
